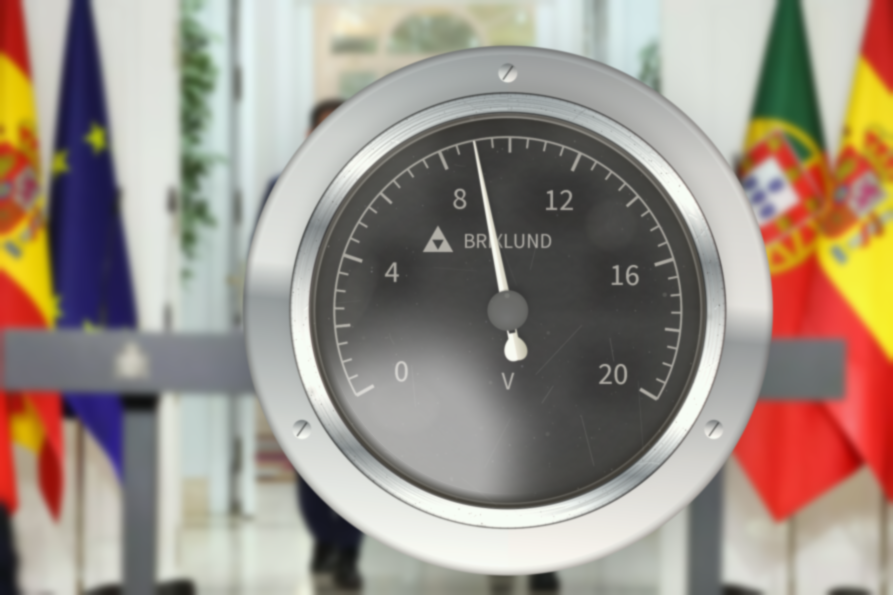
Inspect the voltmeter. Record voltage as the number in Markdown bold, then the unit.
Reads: **9** V
